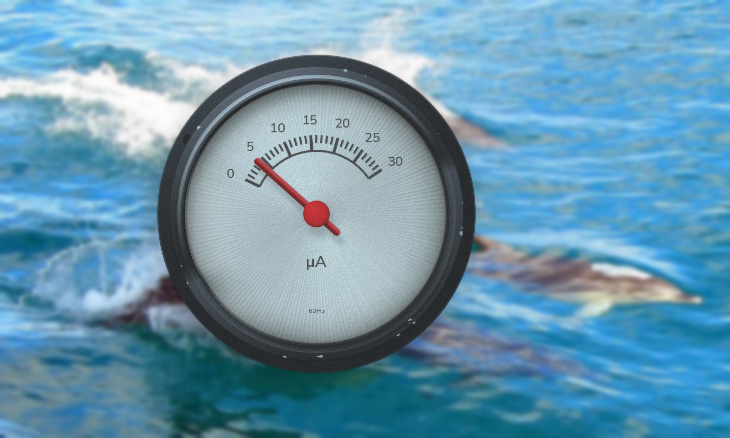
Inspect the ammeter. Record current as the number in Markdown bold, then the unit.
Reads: **4** µA
